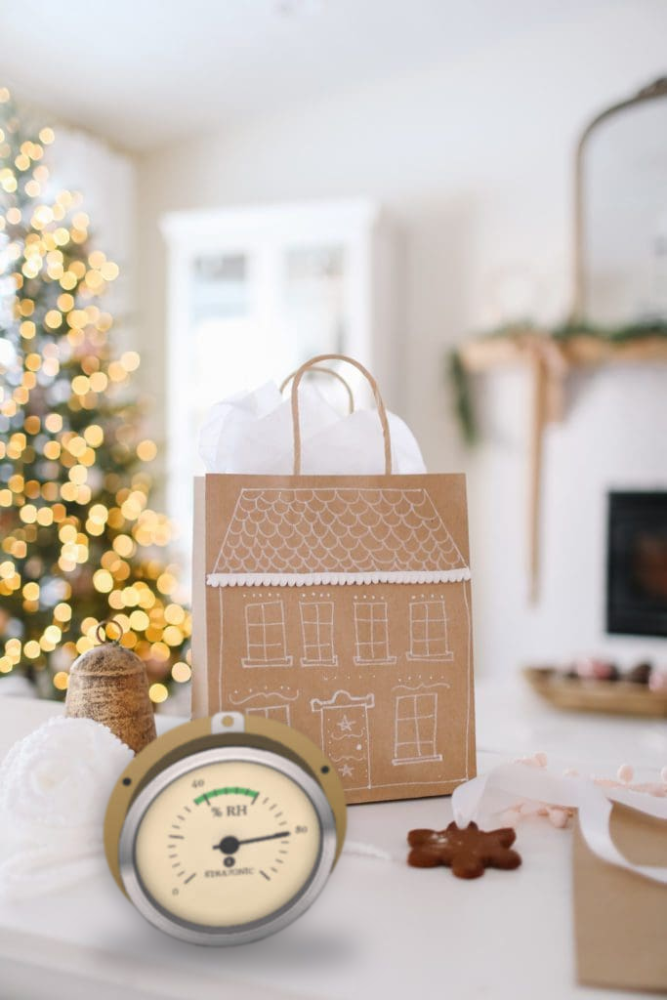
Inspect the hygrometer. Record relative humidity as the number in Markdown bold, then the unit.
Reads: **80** %
